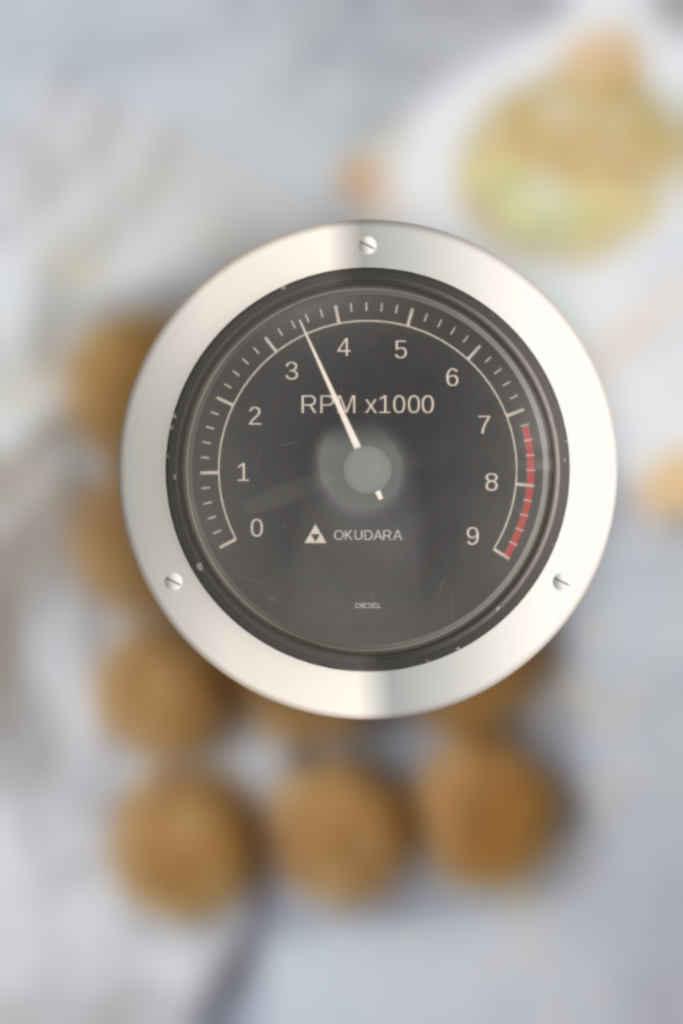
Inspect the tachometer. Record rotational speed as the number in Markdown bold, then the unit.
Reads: **3500** rpm
